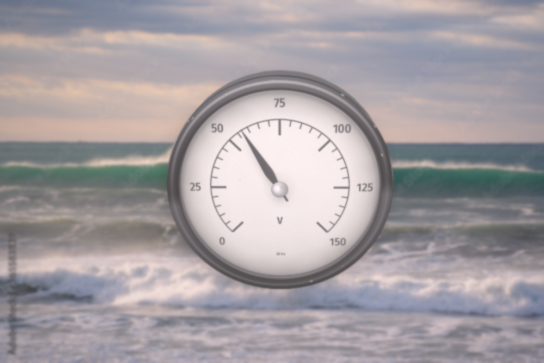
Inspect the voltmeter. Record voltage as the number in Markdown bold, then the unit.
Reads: **57.5** V
